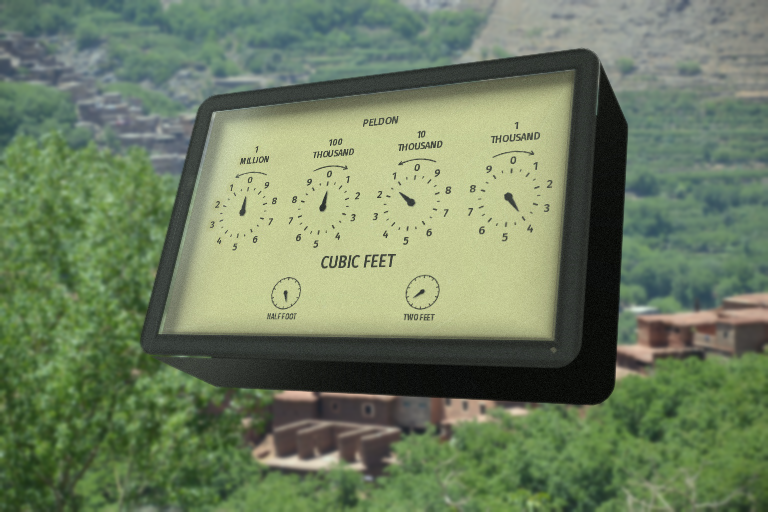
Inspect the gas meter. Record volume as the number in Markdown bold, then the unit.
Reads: **1400** ft³
